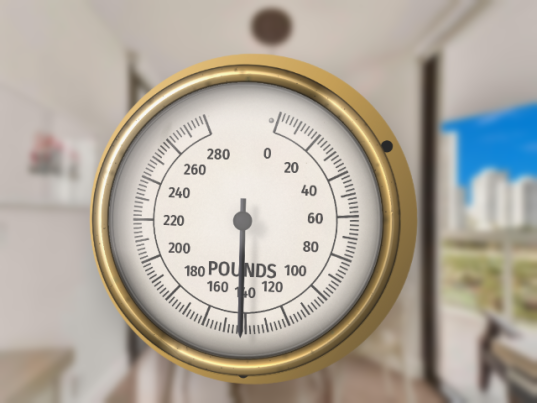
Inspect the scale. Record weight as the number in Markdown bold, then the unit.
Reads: **142** lb
